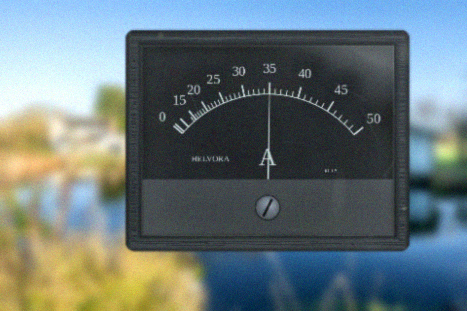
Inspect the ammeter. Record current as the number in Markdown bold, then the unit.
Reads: **35** A
